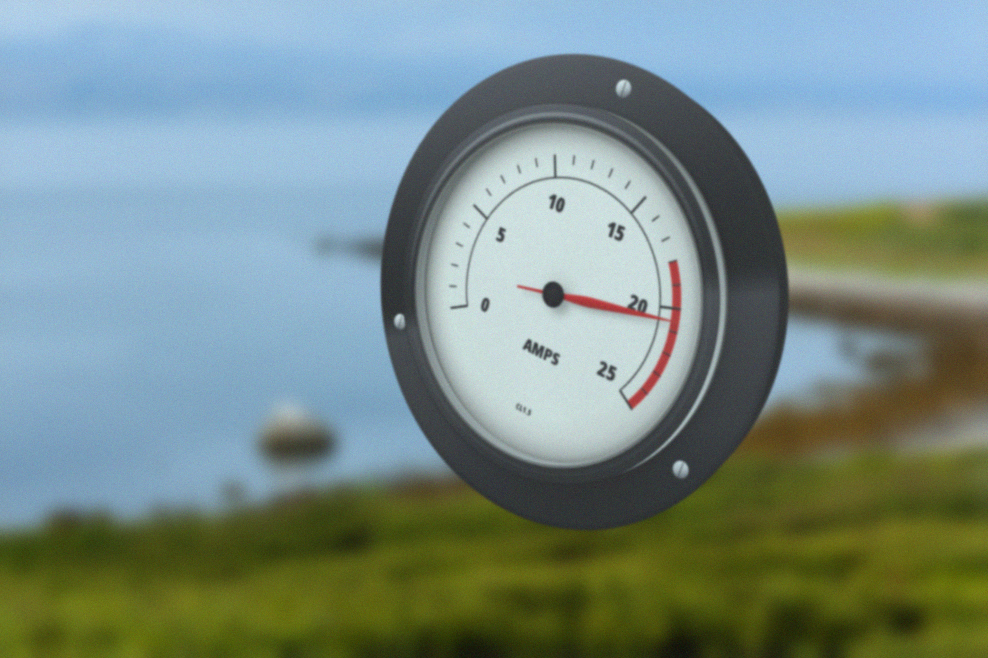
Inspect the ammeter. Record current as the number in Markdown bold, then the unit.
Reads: **20.5** A
